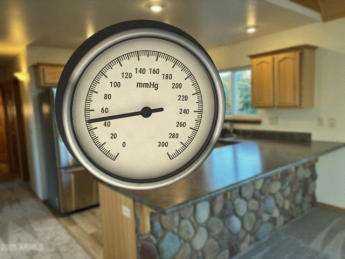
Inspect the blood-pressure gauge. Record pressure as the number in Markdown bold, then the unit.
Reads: **50** mmHg
